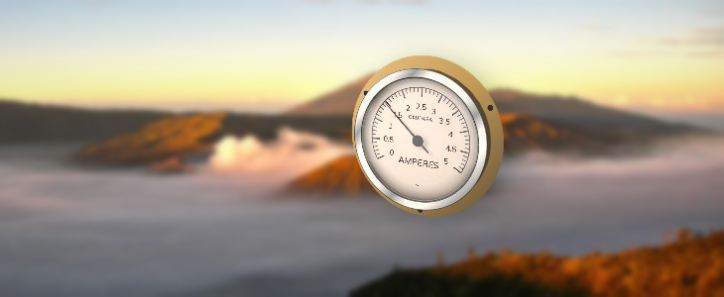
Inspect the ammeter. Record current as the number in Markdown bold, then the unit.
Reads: **1.5** A
